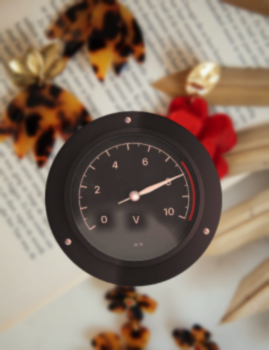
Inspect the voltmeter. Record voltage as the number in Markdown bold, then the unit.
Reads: **8** V
